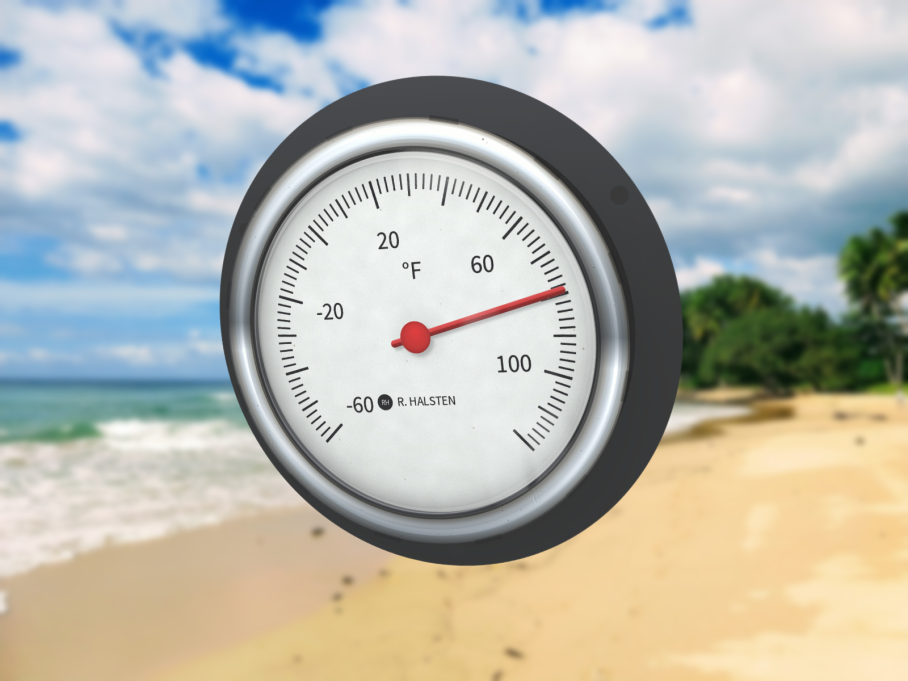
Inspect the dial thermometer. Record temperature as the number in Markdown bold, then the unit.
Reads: **79** °F
